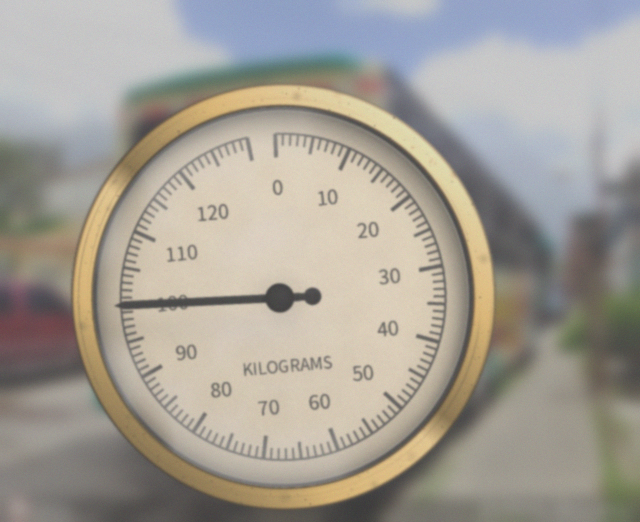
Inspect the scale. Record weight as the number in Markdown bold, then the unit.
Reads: **100** kg
